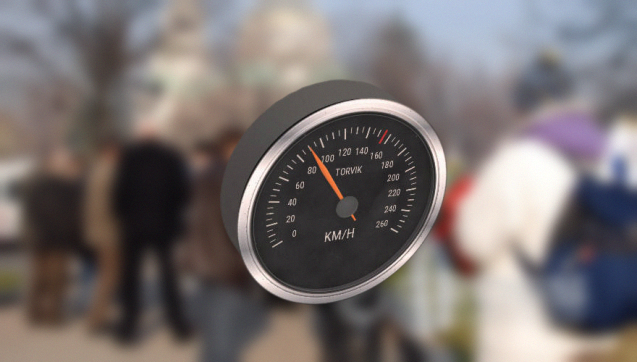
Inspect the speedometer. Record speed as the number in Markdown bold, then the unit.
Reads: **90** km/h
